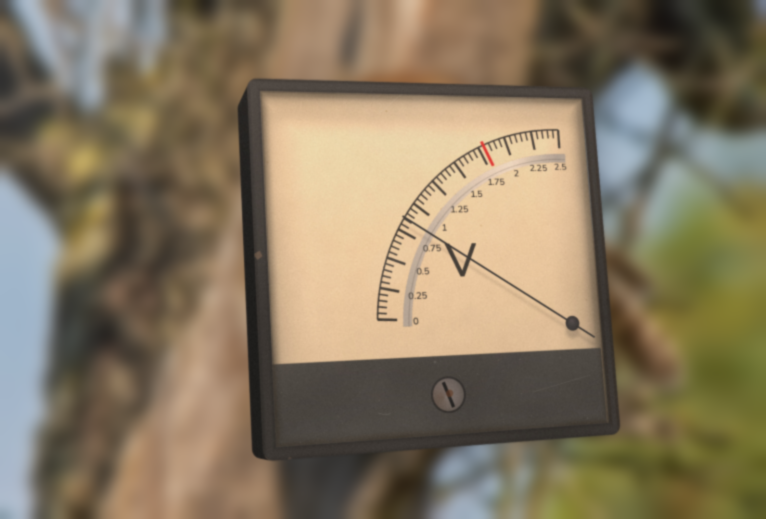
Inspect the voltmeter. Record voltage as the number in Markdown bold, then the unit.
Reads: **0.85** V
